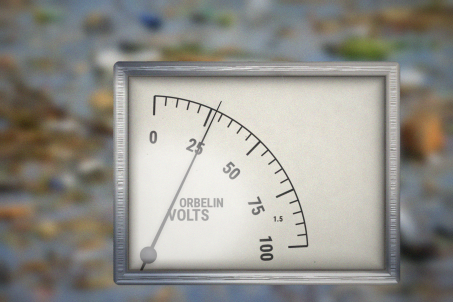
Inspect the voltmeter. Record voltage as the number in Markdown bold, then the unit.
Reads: **27.5** V
